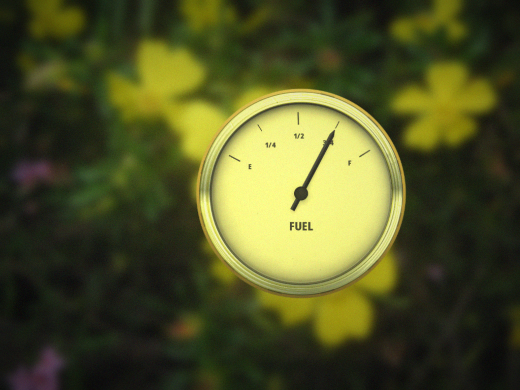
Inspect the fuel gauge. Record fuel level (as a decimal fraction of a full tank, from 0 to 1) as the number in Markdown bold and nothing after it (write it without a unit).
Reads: **0.75**
